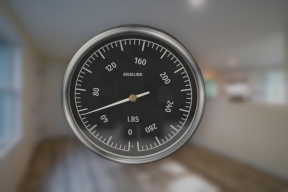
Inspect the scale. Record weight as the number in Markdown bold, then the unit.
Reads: **56** lb
